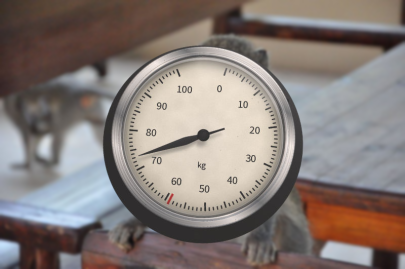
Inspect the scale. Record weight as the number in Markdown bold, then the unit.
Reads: **73** kg
